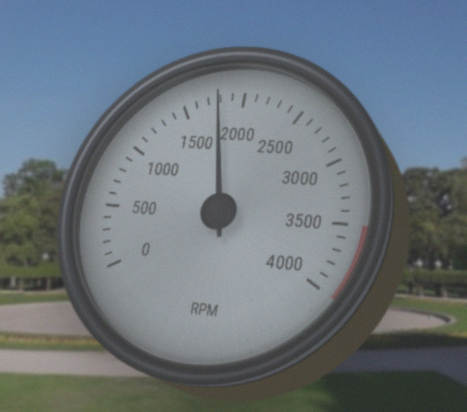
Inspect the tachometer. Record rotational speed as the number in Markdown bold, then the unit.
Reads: **1800** rpm
